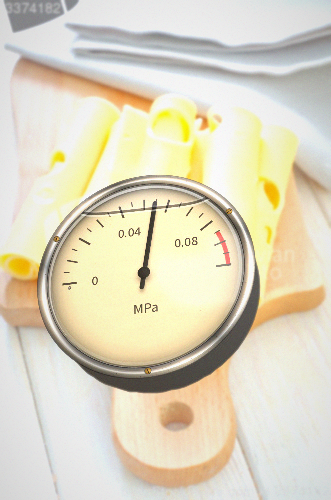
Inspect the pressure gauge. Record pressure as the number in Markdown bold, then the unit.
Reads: **0.055** MPa
